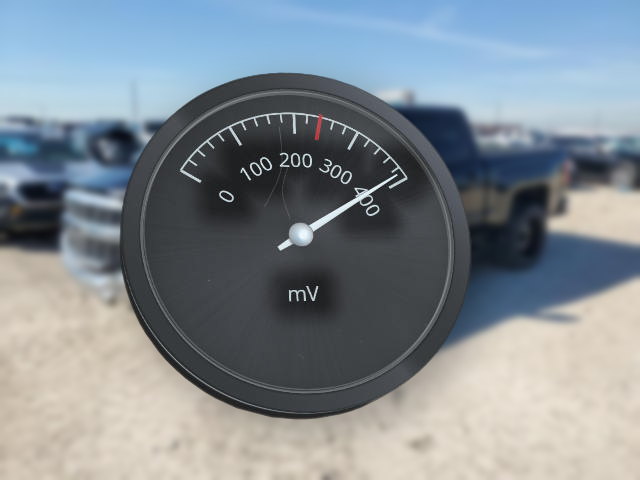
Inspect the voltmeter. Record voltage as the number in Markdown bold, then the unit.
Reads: **390** mV
